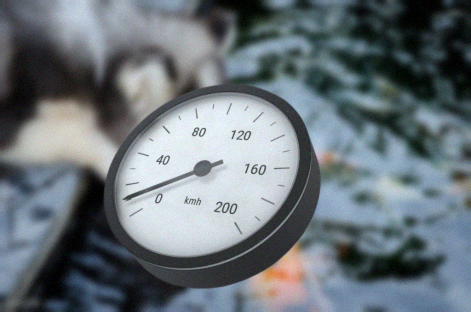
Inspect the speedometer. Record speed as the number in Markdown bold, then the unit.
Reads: **10** km/h
